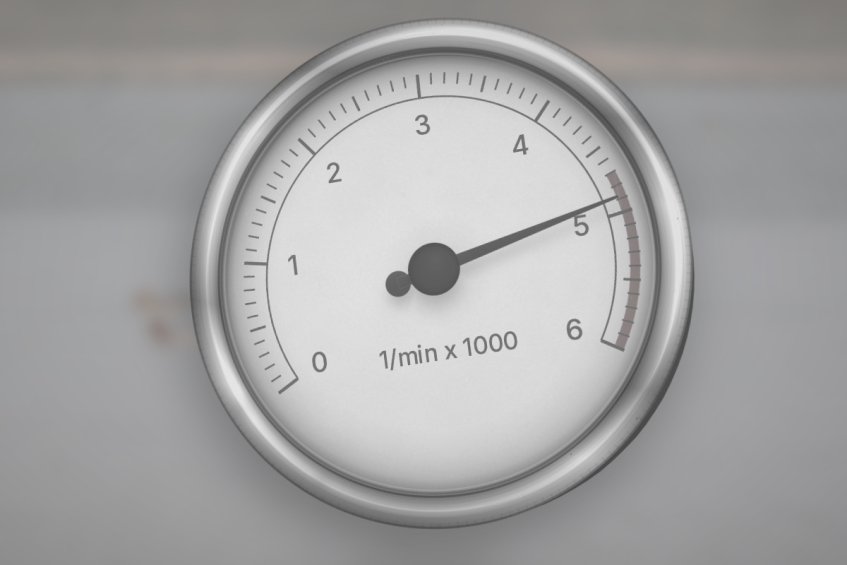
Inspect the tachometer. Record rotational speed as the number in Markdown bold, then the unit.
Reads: **4900** rpm
